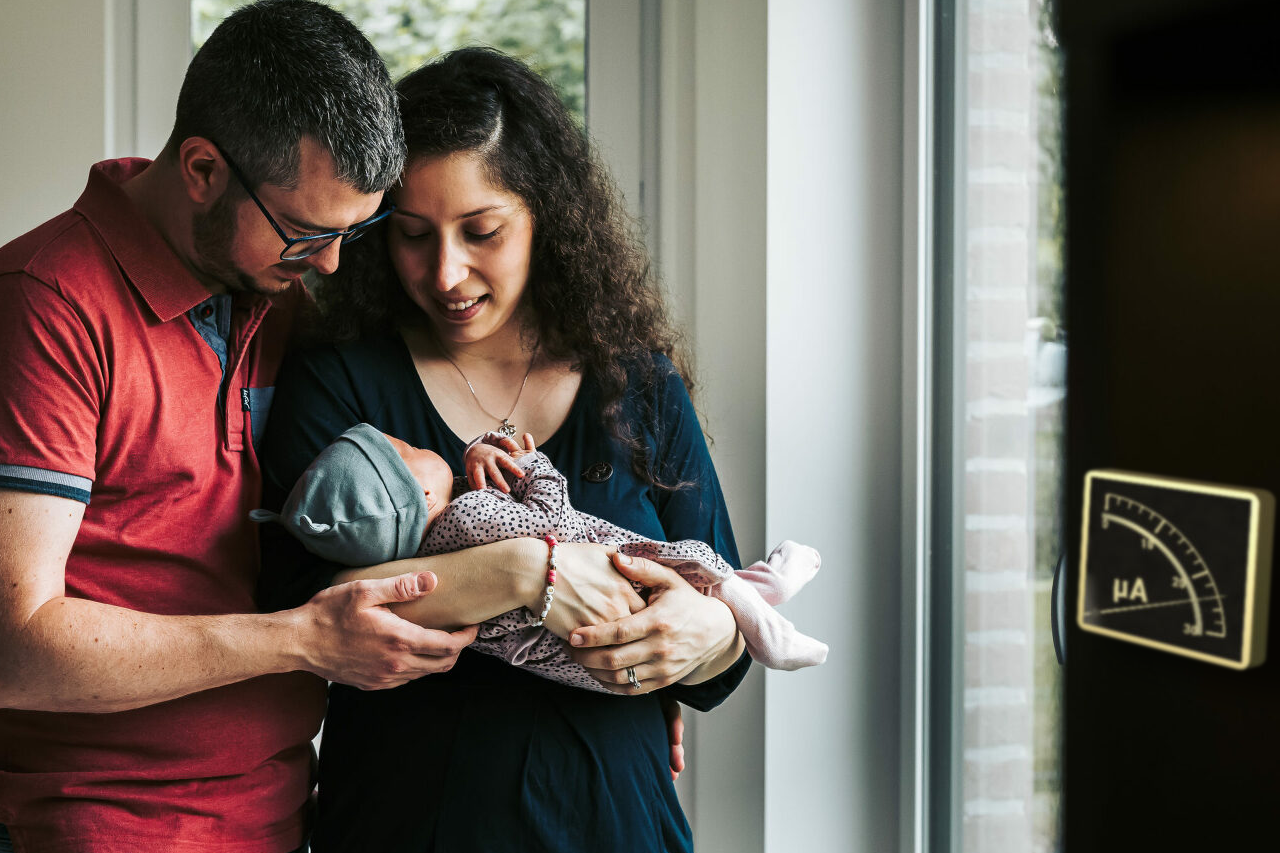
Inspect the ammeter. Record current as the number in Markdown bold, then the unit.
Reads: **24** µA
